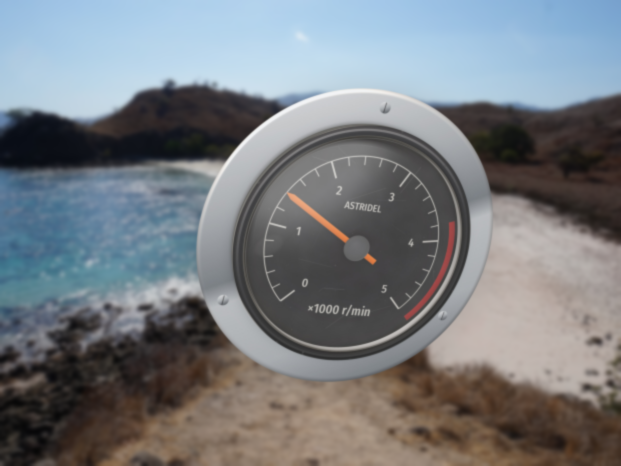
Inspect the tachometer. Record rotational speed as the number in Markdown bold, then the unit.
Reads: **1400** rpm
